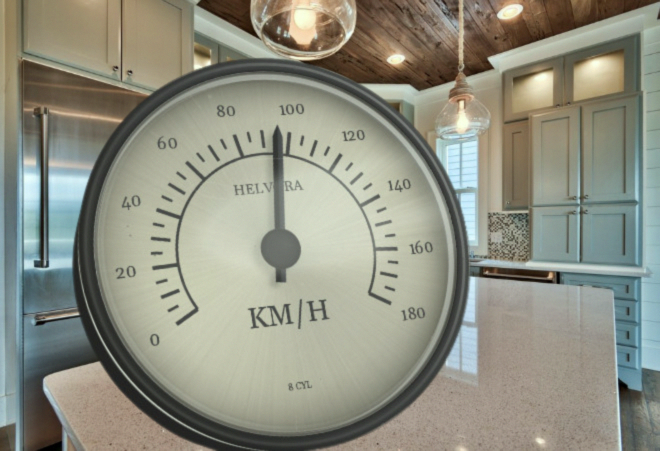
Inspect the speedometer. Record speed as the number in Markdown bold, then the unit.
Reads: **95** km/h
